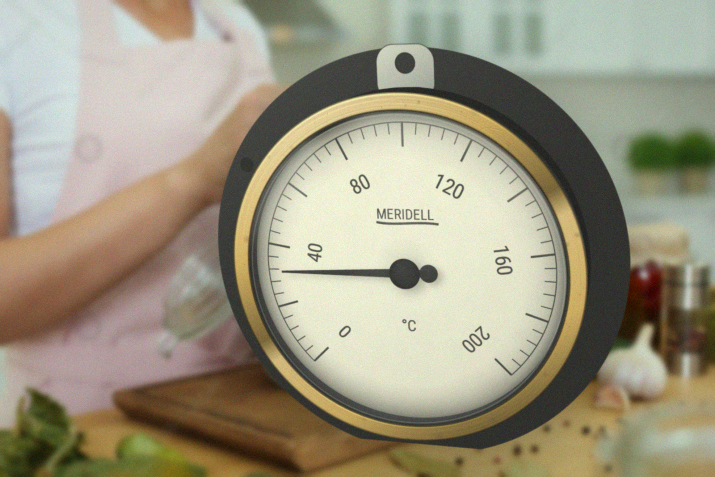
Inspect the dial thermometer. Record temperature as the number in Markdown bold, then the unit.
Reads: **32** °C
